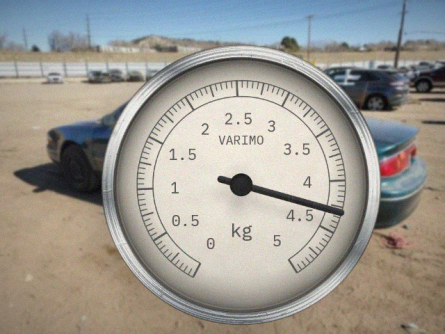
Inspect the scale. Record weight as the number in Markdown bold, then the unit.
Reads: **4.3** kg
